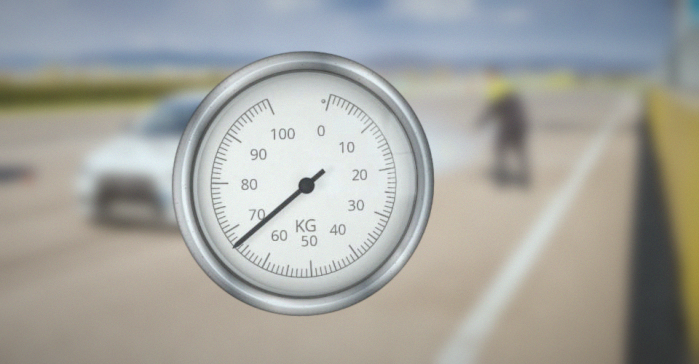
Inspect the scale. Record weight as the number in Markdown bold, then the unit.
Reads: **67** kg
